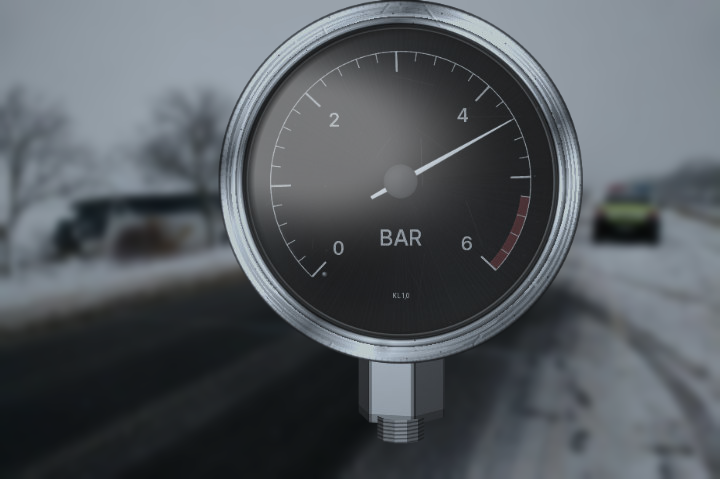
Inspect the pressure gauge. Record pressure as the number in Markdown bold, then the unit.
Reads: **4.4** bar
